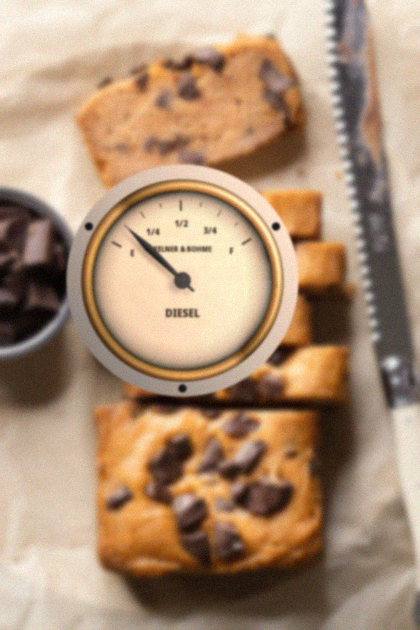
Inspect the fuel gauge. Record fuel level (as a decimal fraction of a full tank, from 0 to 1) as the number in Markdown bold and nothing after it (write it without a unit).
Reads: **0.125**
